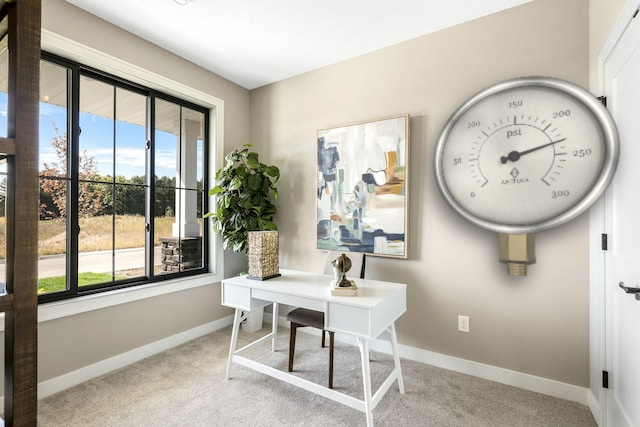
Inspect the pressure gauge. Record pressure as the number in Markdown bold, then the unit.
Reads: **230** psi
